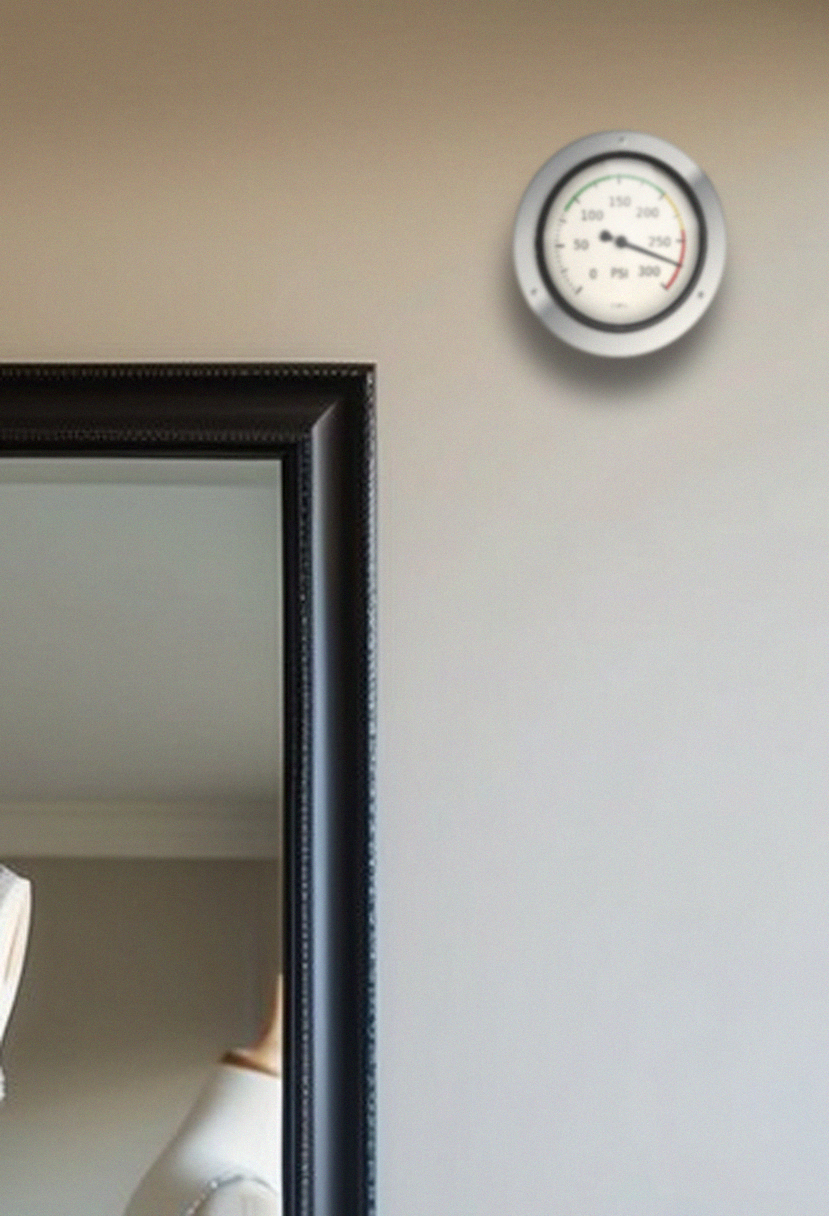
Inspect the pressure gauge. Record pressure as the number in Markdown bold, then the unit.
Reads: **275** psi
